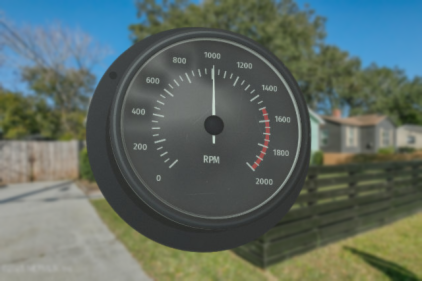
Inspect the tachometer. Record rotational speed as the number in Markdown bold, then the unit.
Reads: **1000** rpm
